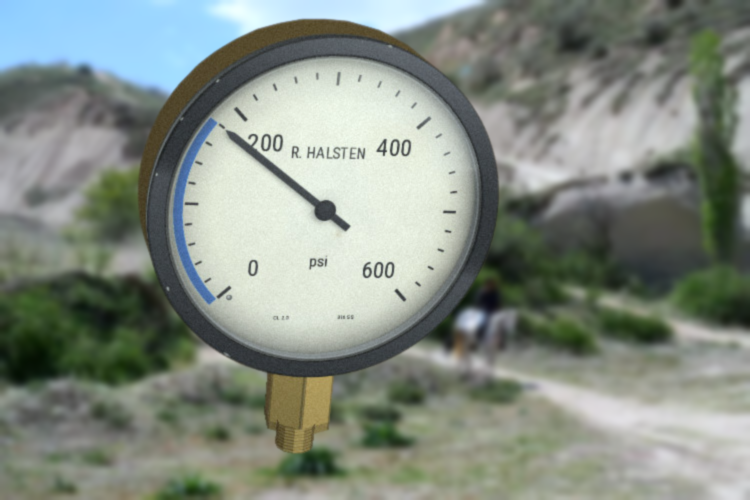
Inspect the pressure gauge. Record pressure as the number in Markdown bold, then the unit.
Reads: **180** psi
